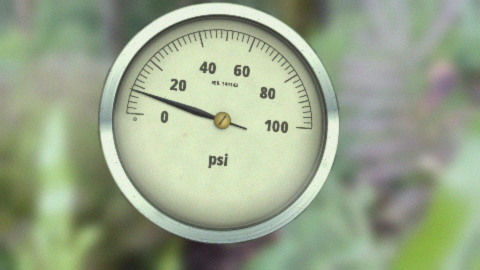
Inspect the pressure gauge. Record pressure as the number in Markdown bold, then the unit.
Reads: **8** psi
